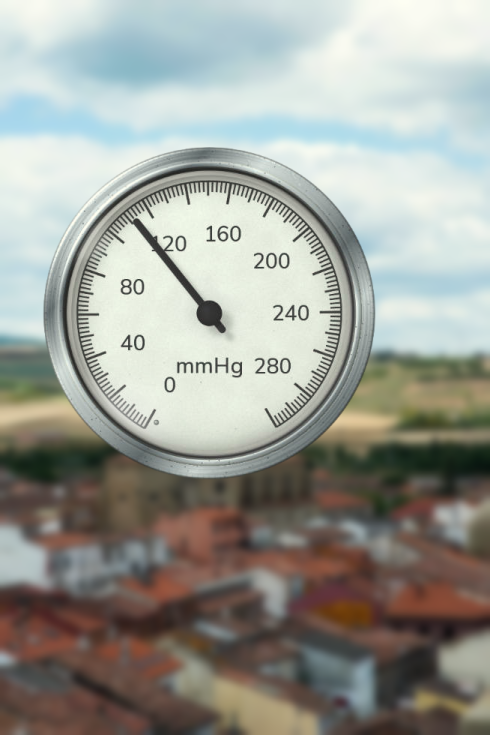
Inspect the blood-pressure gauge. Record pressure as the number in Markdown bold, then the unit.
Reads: **112** mmHg
